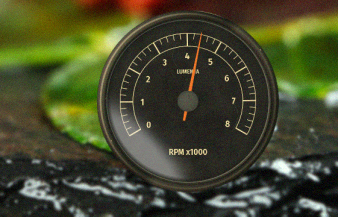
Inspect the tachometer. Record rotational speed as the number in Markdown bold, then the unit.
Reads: **4400** rpm
